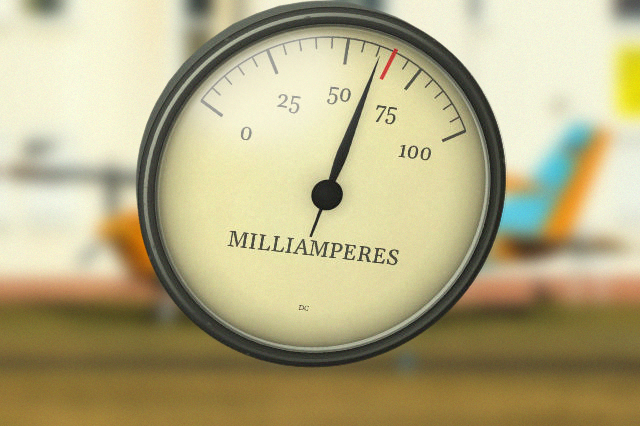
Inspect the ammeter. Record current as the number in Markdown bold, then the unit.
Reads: **60** mA
